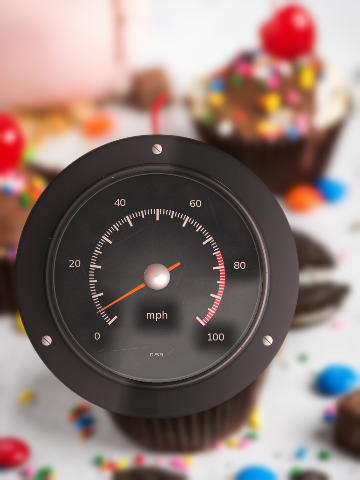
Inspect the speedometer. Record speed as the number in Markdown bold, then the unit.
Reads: **5** mph
